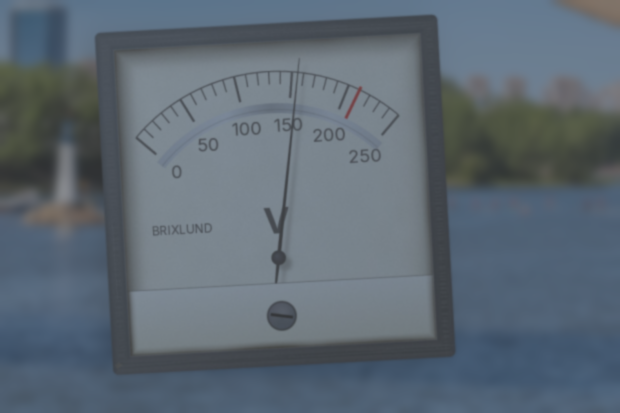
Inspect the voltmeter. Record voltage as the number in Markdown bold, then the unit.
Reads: **155** V
